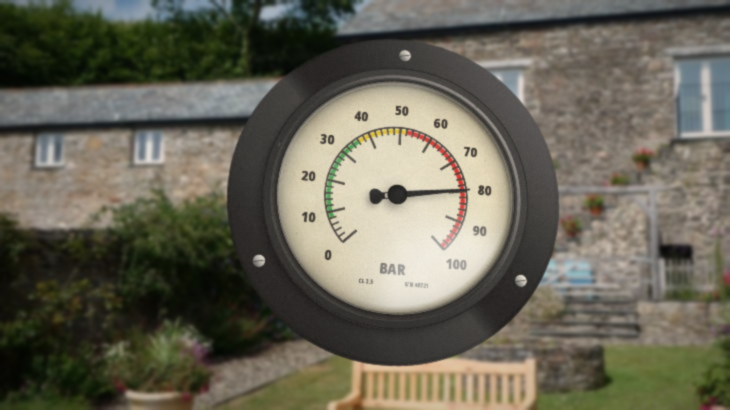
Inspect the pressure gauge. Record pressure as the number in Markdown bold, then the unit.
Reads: **80** bar
